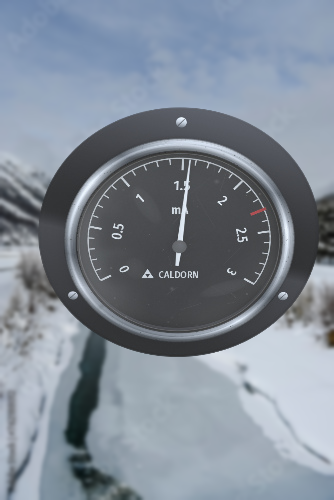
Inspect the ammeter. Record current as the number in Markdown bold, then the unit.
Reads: **1.55** mA
